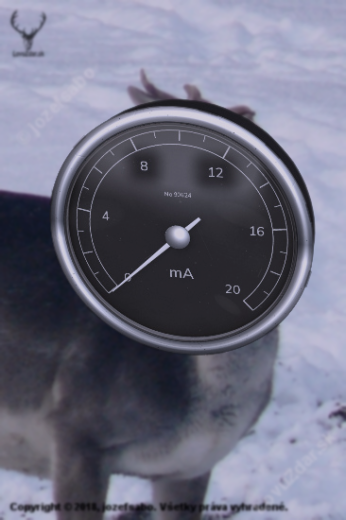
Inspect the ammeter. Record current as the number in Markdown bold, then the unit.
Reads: **0** mA
